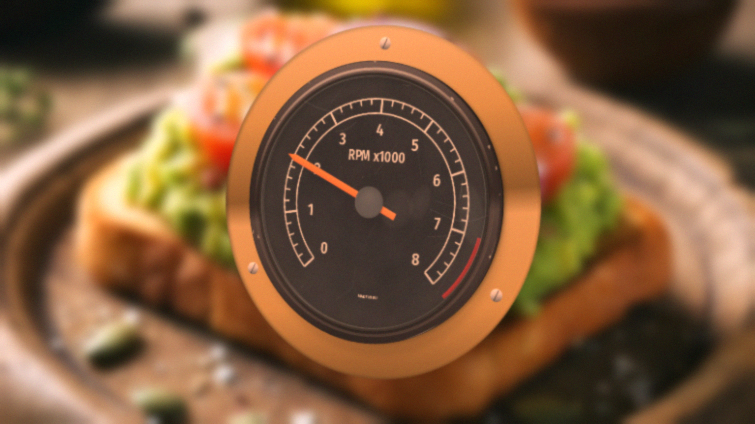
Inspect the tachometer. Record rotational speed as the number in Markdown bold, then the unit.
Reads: **2000** rpm
